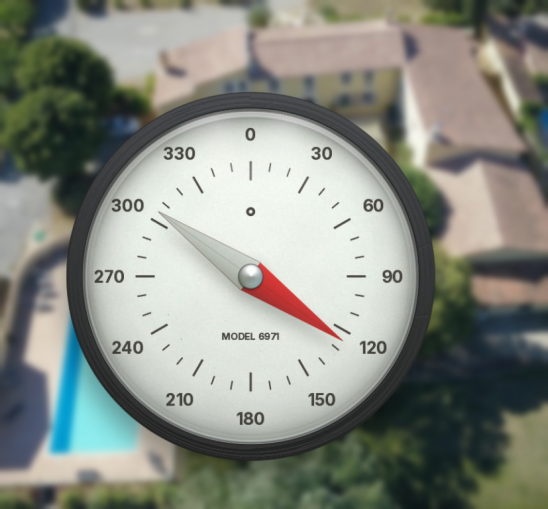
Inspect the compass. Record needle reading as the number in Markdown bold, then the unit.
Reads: **125** °
